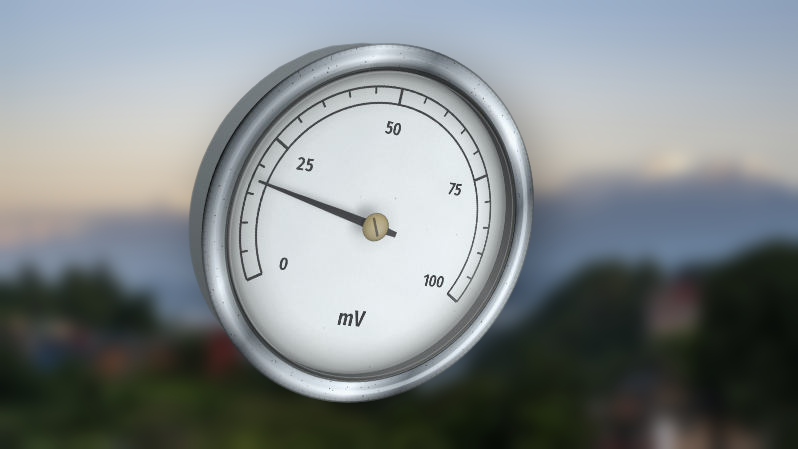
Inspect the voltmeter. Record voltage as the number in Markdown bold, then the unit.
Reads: **17.5** mV
